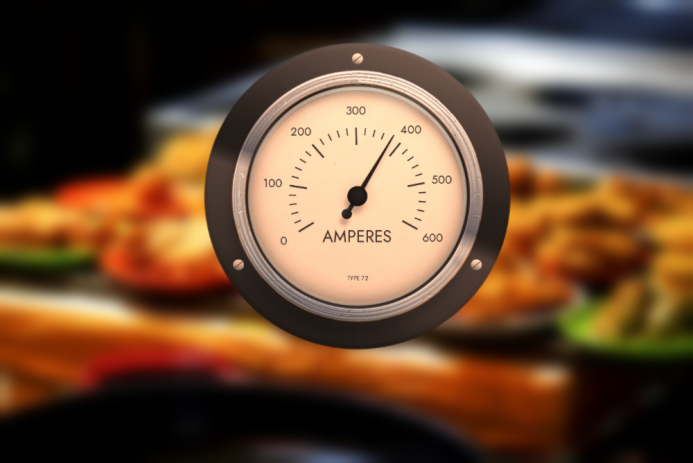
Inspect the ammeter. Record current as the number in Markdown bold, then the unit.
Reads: **380** A
